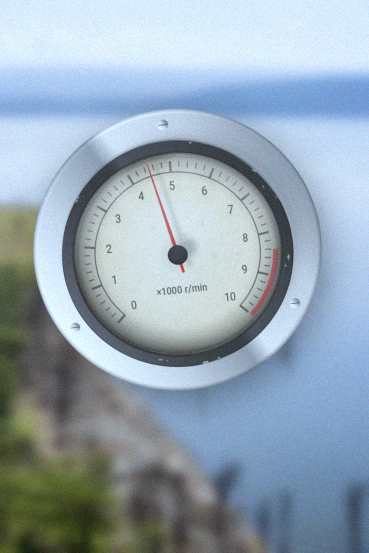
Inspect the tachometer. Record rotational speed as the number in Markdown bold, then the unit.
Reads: **4500** rpm
